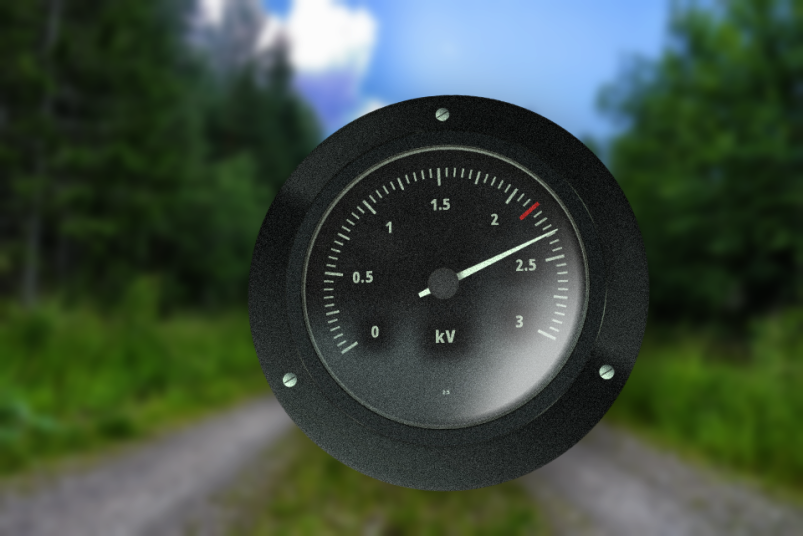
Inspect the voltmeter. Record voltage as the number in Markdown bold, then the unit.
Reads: **2.35** kV
